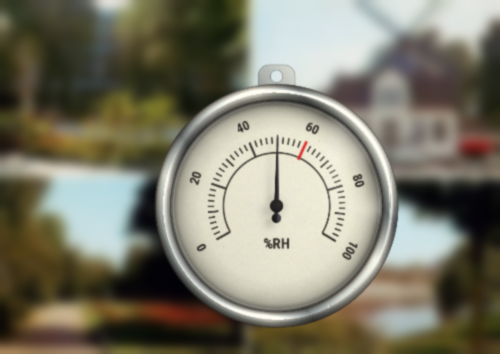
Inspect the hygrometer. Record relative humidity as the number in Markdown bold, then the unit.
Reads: **50** %
